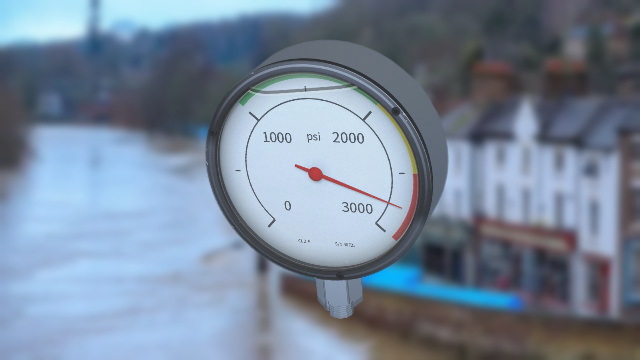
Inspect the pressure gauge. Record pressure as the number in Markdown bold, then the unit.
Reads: **2750** psi
